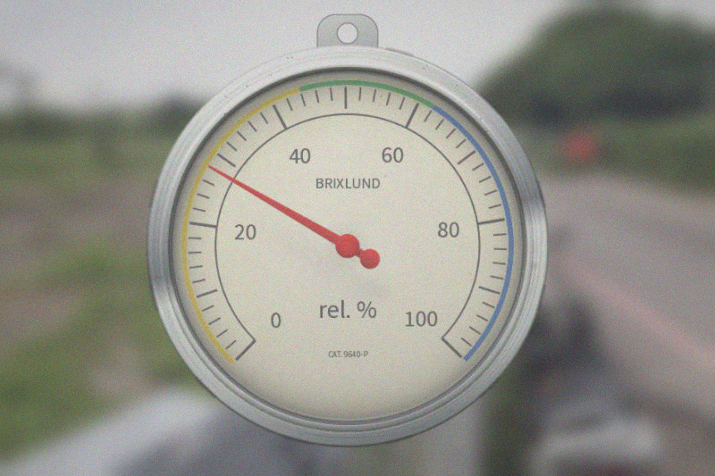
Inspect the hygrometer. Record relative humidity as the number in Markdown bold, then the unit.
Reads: **28** %
